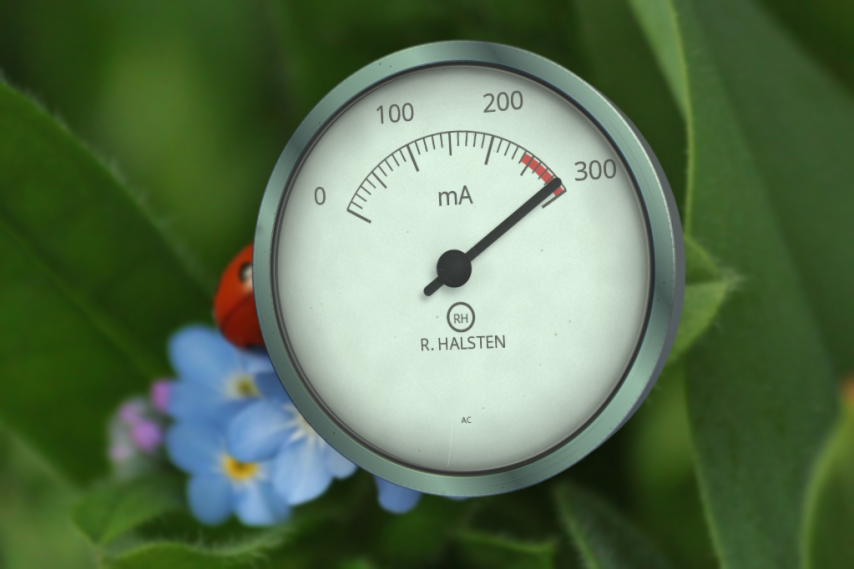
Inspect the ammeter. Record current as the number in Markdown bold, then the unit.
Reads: **290** mA
